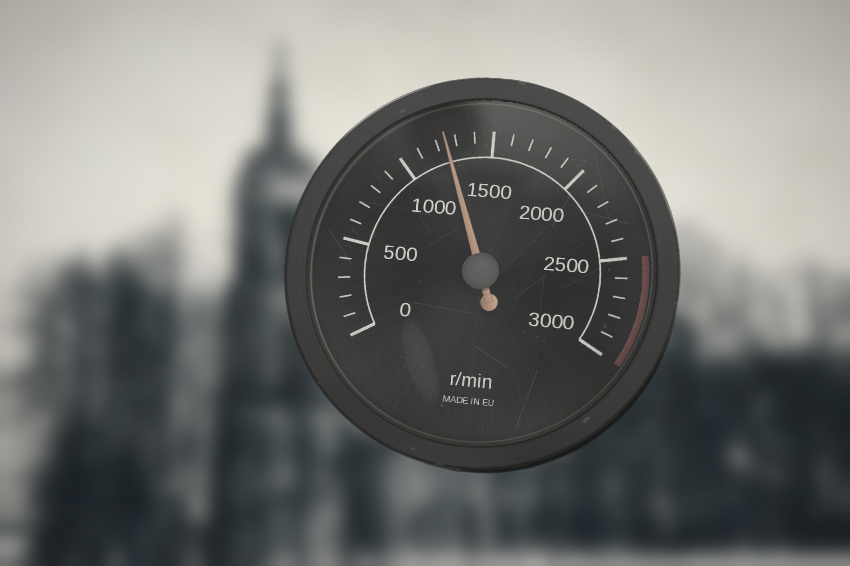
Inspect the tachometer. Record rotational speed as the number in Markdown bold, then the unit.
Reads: **1250** rpm
